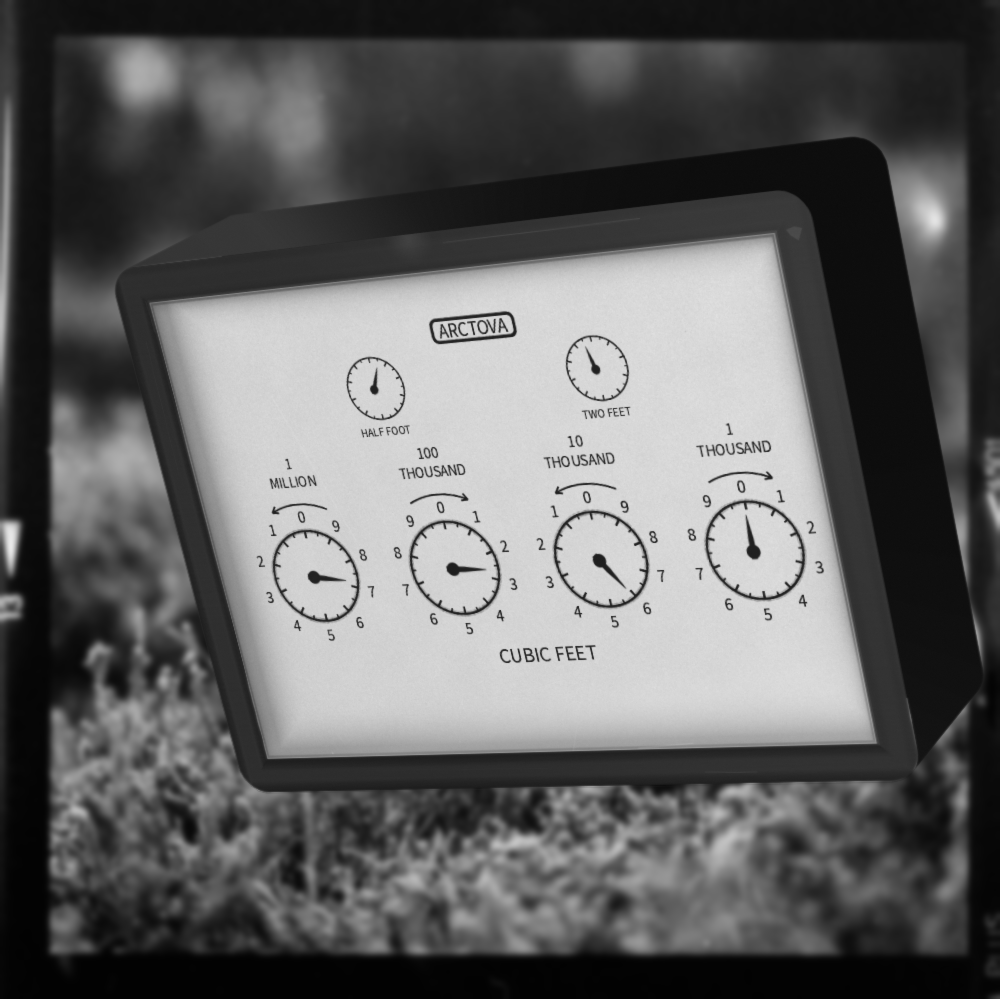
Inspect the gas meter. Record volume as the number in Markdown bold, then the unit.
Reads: **726000** ft³
